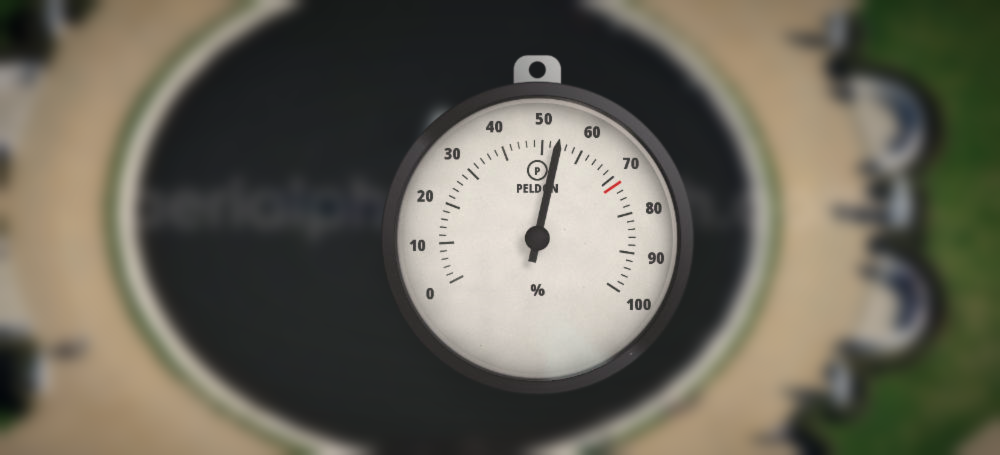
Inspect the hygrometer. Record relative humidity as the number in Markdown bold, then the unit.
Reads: **54** %
